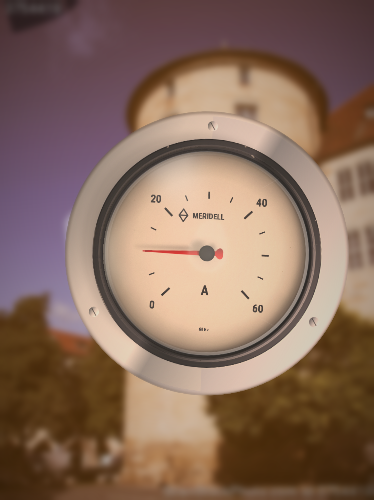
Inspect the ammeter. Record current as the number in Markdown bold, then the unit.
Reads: **10** A
